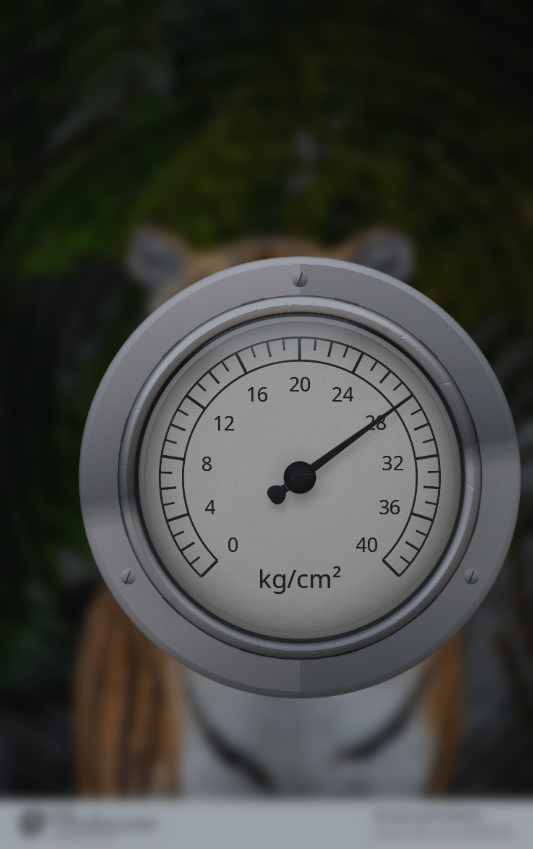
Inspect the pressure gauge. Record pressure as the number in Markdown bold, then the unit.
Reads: **28** kg/cm²
